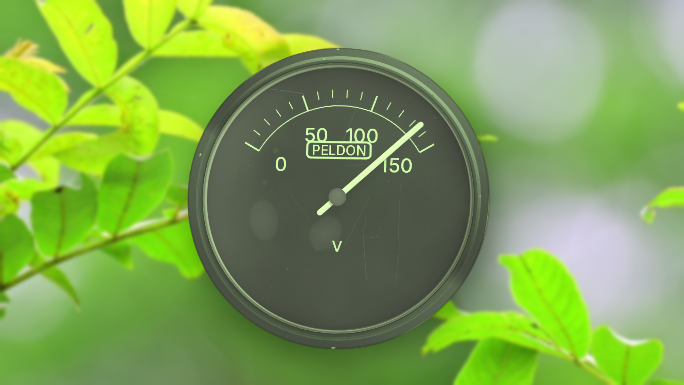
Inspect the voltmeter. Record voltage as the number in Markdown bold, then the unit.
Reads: **135** V
